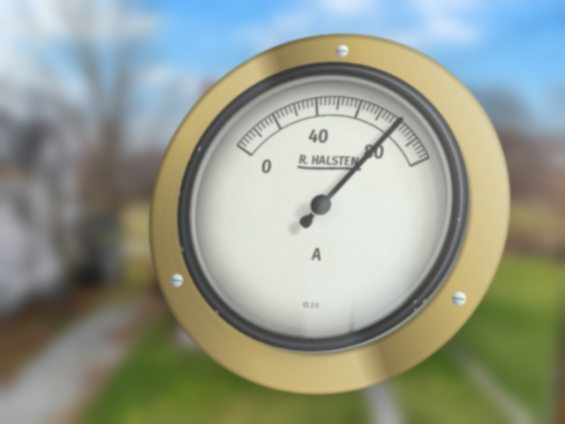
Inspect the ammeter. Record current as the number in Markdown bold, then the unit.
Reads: **80** A
